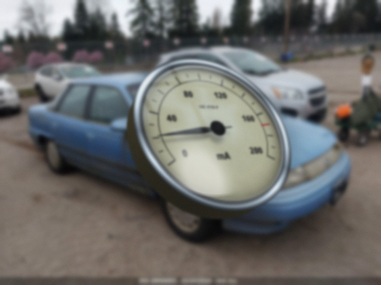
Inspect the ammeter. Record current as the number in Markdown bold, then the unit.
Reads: **20** mA
